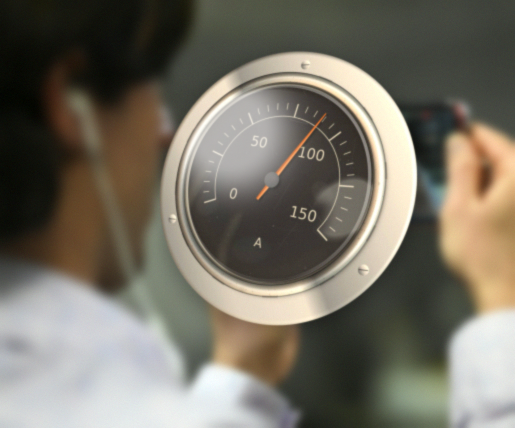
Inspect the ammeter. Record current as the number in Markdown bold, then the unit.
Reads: **90** A
